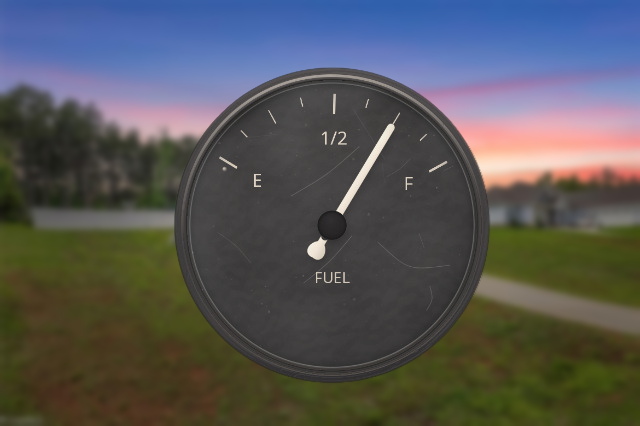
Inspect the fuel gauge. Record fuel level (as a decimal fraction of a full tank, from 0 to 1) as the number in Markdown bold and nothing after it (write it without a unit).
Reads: **0.75**
